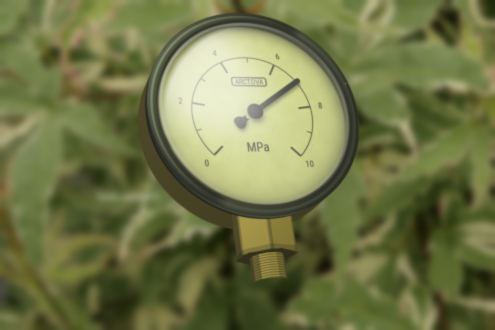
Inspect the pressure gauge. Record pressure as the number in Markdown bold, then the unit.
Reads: **7** MPa
